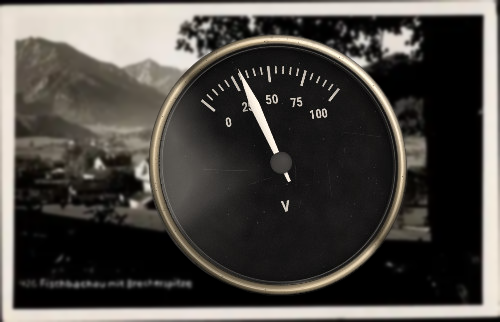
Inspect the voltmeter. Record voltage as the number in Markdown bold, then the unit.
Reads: **30** V
